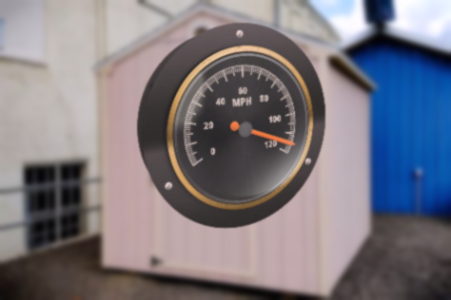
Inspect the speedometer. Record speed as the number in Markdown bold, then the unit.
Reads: **115** mph
